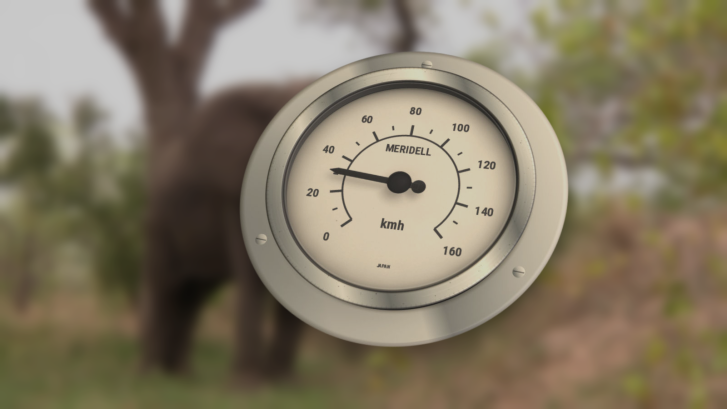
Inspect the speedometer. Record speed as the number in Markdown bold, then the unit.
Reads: **30** km/h
